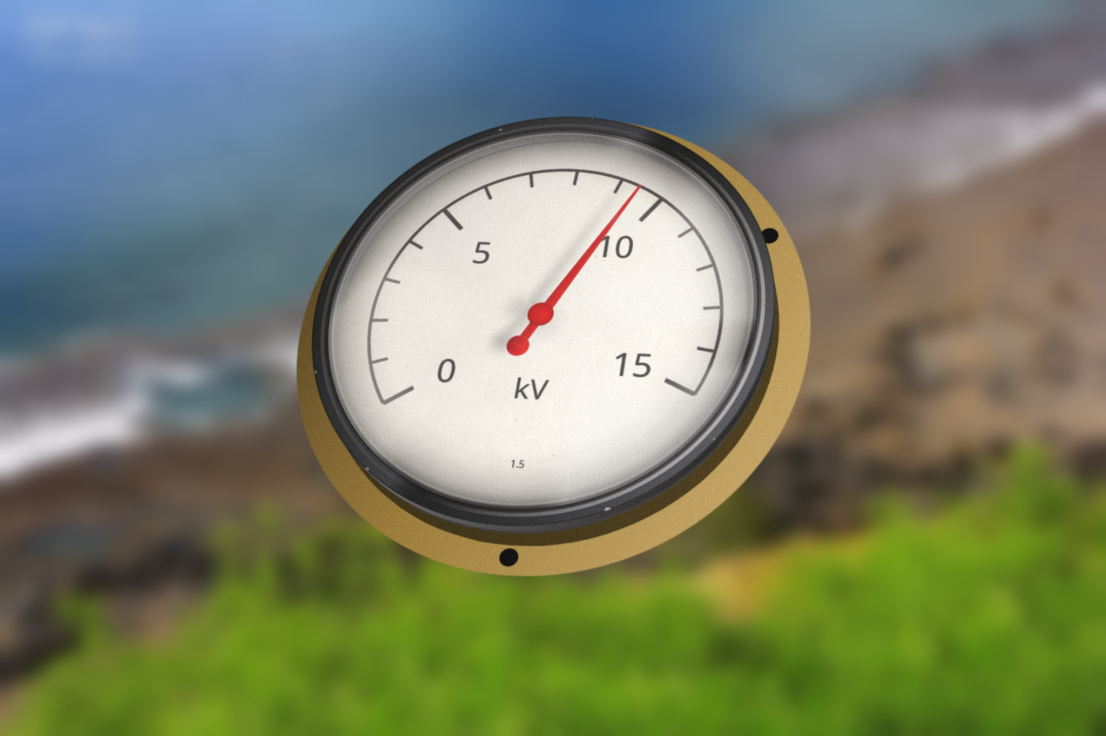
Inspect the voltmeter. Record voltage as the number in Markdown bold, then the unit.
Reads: **9.5** kV
